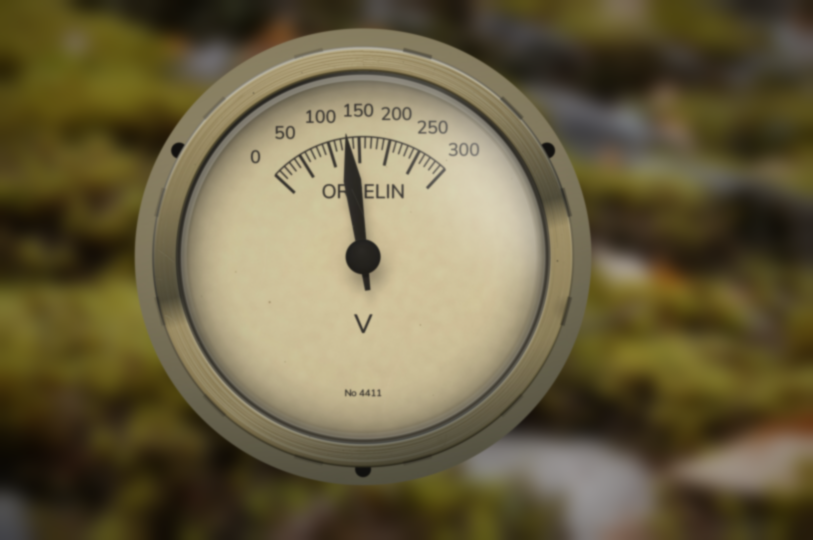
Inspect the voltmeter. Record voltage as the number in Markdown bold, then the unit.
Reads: **130** V
